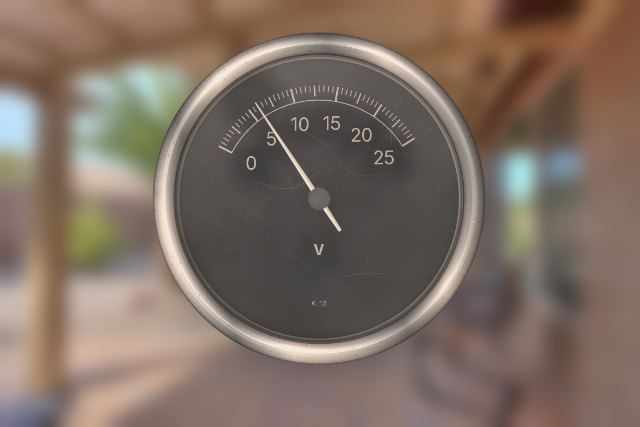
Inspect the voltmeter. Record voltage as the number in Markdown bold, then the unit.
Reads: **6** V
